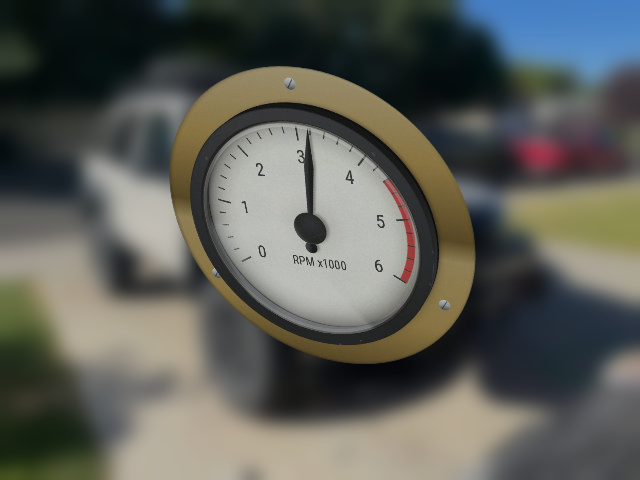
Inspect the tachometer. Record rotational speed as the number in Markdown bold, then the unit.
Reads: **3200** rpm
